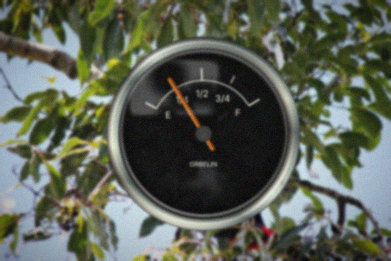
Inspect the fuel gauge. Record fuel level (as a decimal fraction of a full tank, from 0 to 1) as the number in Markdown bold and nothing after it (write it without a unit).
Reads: **0.25**
